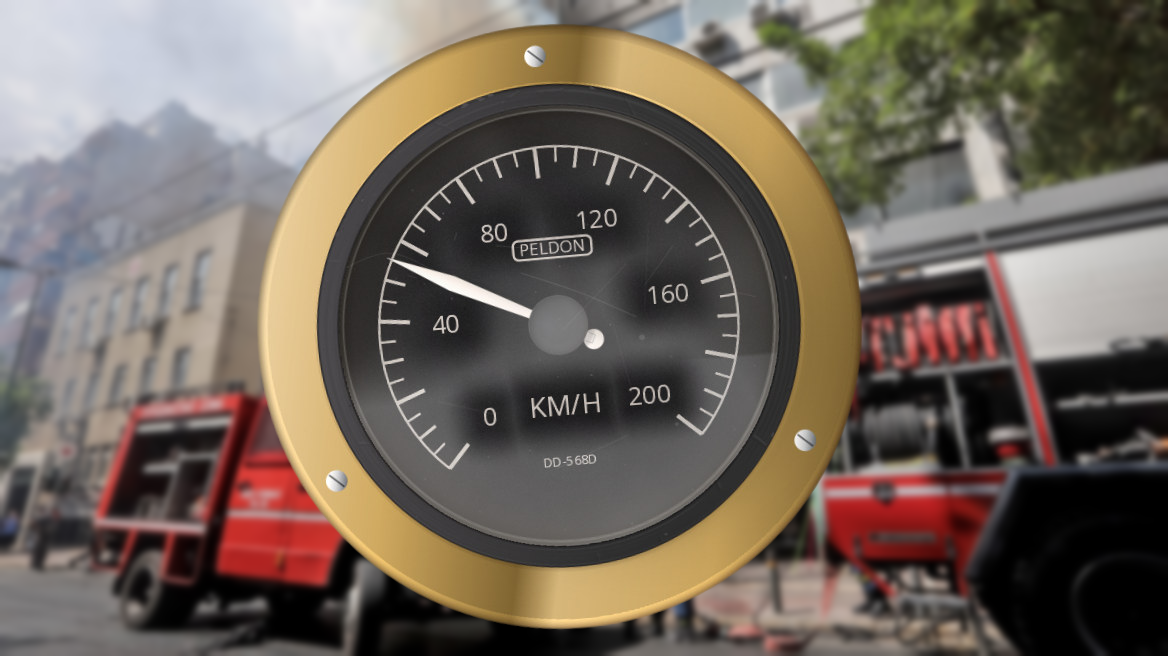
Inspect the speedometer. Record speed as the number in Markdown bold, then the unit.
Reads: **55** km/h
